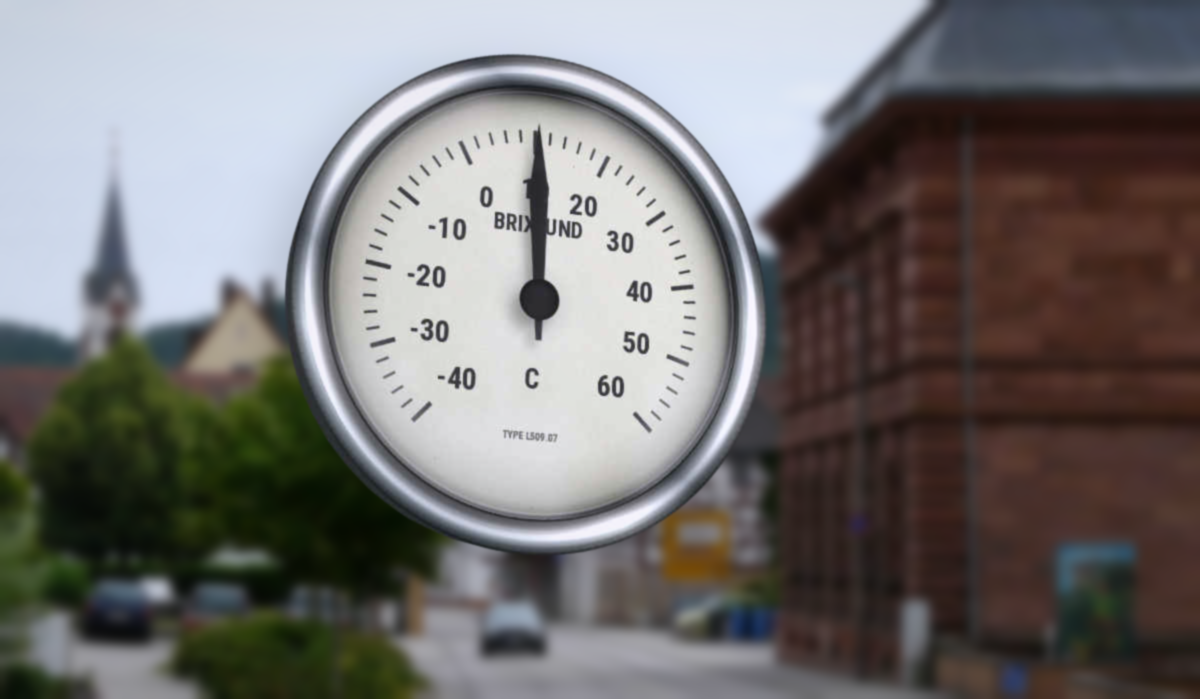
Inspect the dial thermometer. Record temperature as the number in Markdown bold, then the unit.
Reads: **10** °C
